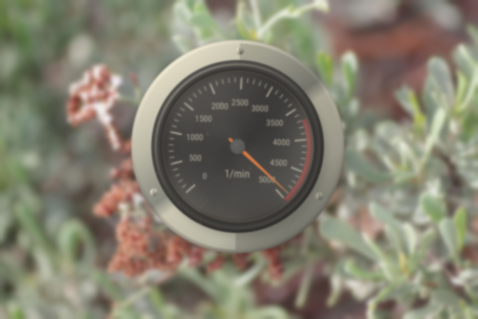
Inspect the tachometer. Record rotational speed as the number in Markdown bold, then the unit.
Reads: **4900** rpm
